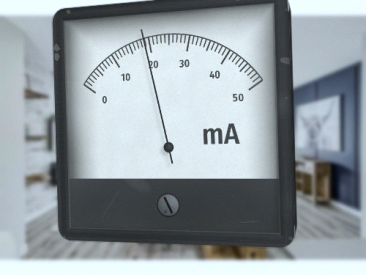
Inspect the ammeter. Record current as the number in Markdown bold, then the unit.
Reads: **19** mA
